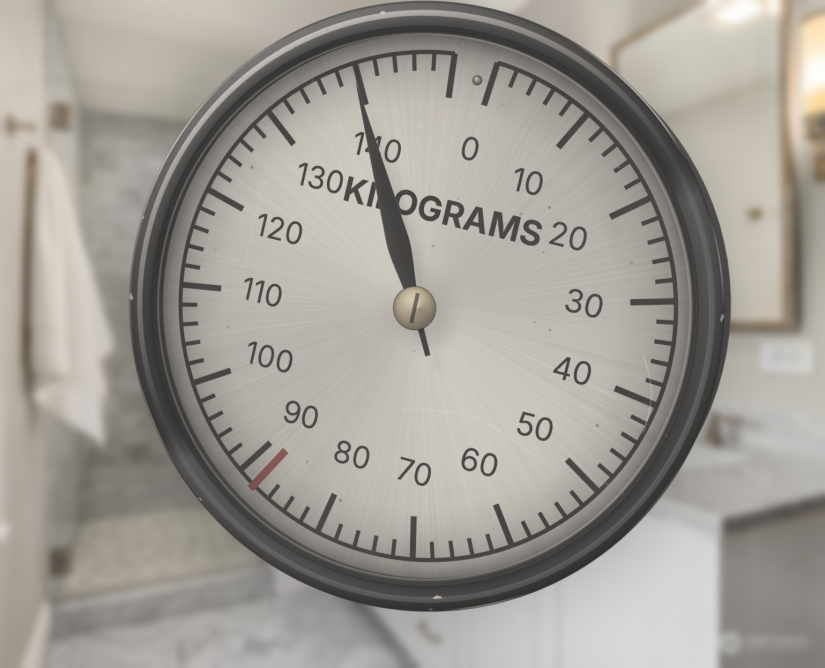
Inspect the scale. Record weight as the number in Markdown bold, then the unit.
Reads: **140** kg
